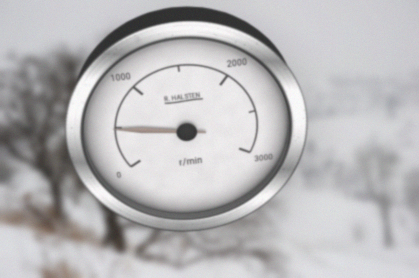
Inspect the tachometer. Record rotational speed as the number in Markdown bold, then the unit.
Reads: **500** rpm
